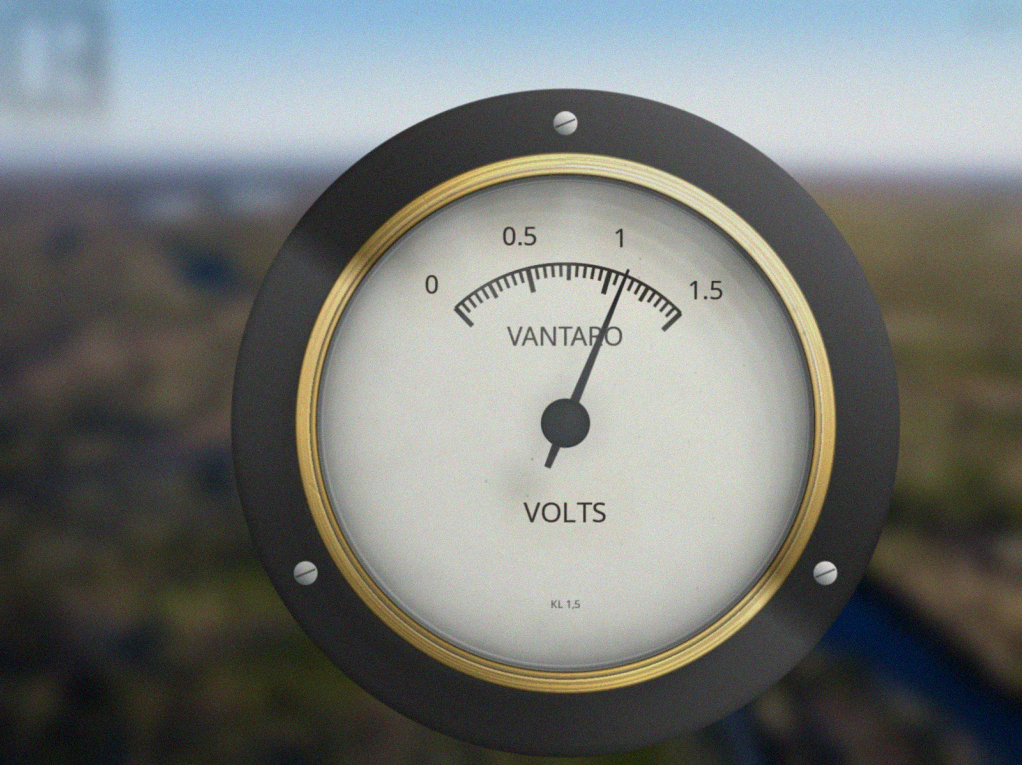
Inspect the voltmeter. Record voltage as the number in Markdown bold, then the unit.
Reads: **1.1** V
